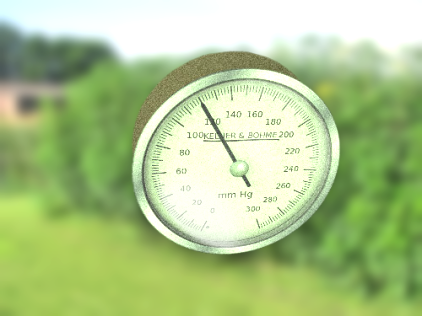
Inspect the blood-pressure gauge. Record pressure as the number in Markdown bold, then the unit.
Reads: **120** mmHg
